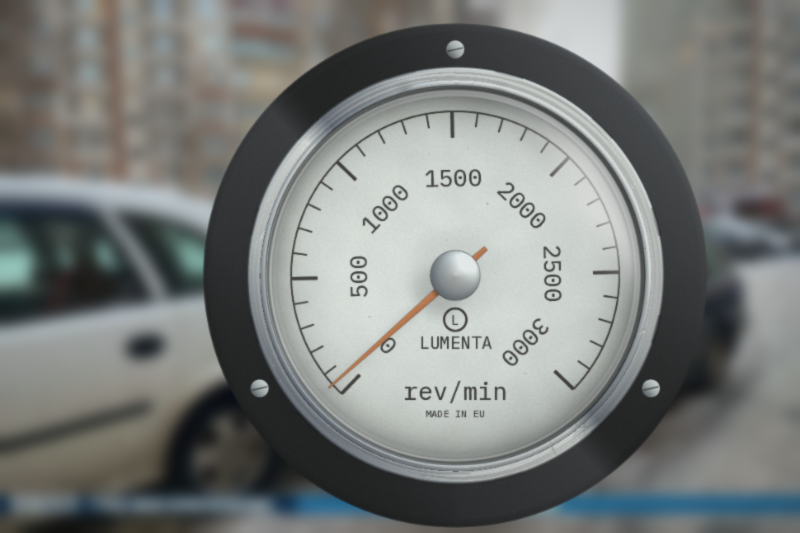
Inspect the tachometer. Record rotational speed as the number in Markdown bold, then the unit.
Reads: **50** rpm
